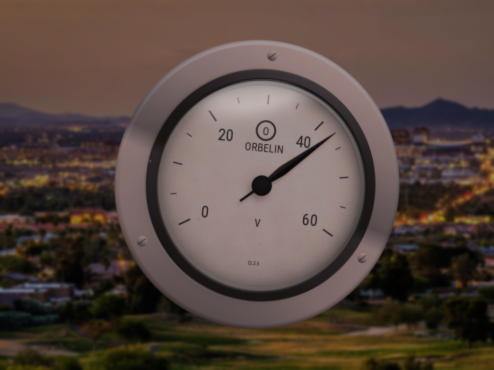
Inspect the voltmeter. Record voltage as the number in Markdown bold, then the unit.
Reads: **42.5** V
